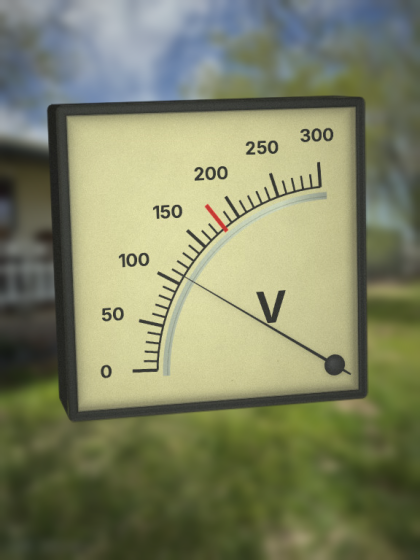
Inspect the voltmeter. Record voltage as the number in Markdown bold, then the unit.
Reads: **110** V
